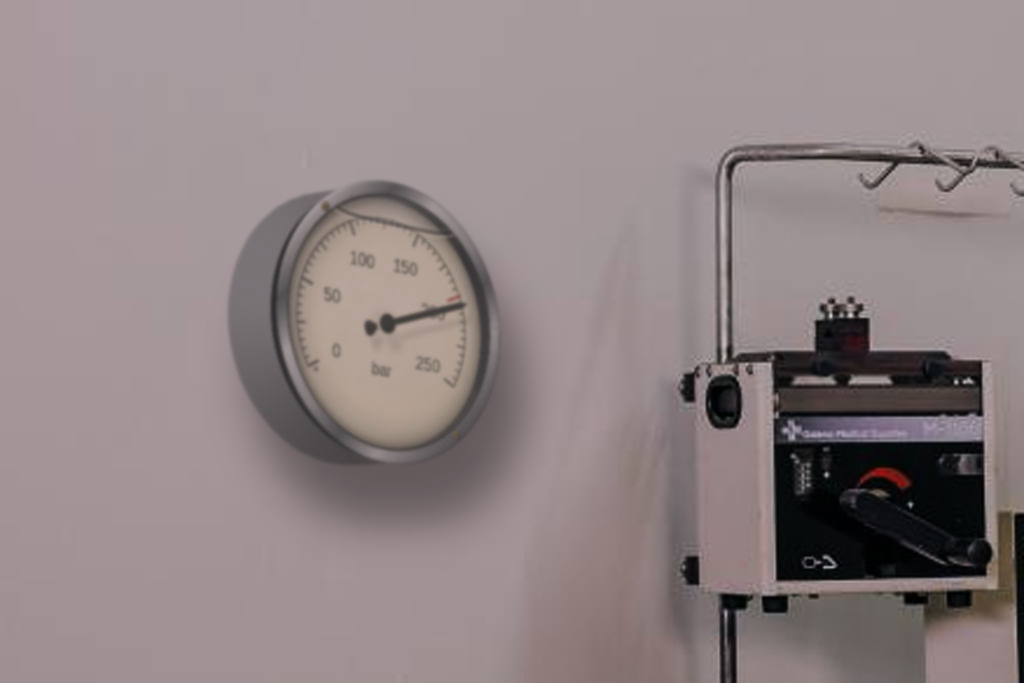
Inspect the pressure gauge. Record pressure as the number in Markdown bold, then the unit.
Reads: **200** bar
